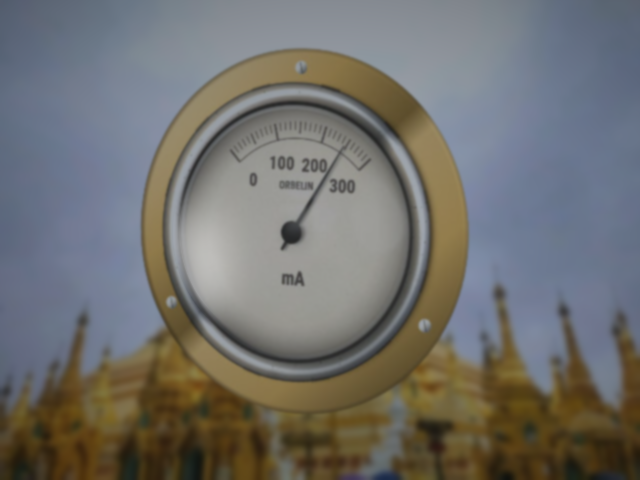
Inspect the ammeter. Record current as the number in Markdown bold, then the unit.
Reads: **250** mA
